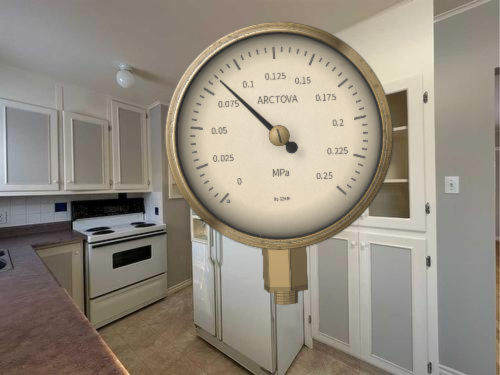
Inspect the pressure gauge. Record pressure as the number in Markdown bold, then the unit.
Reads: **0.085** MPa
